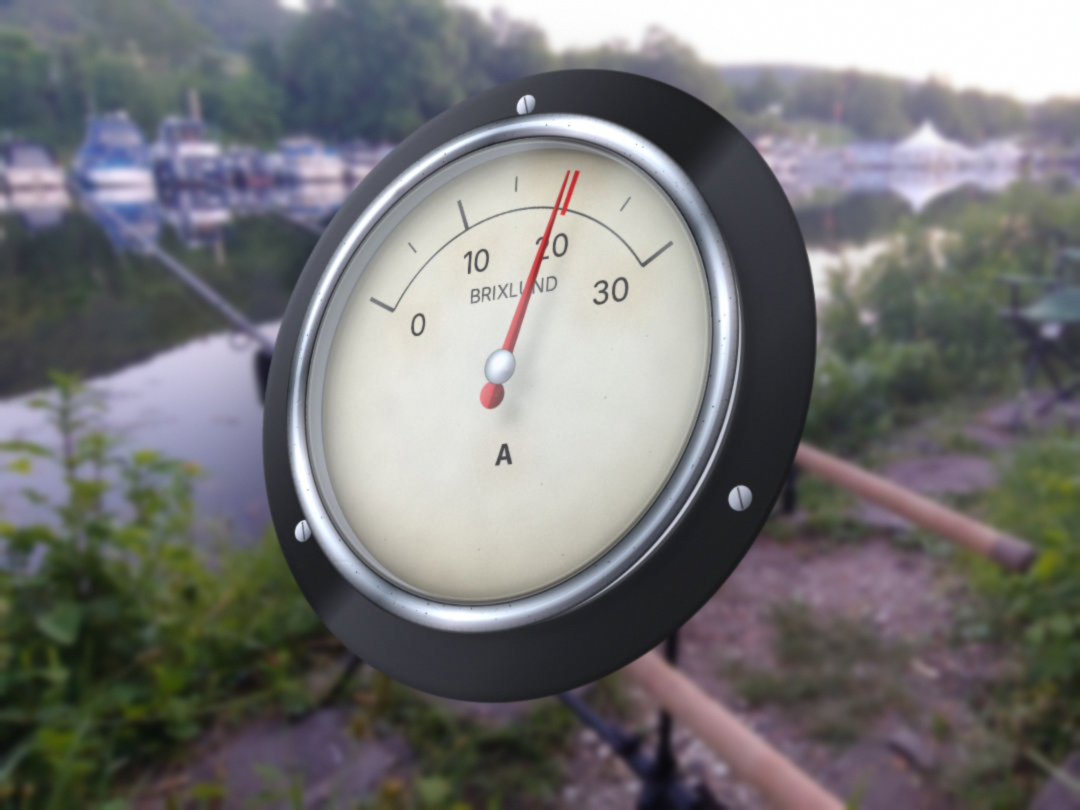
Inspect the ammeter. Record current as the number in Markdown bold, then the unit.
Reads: **20** A
